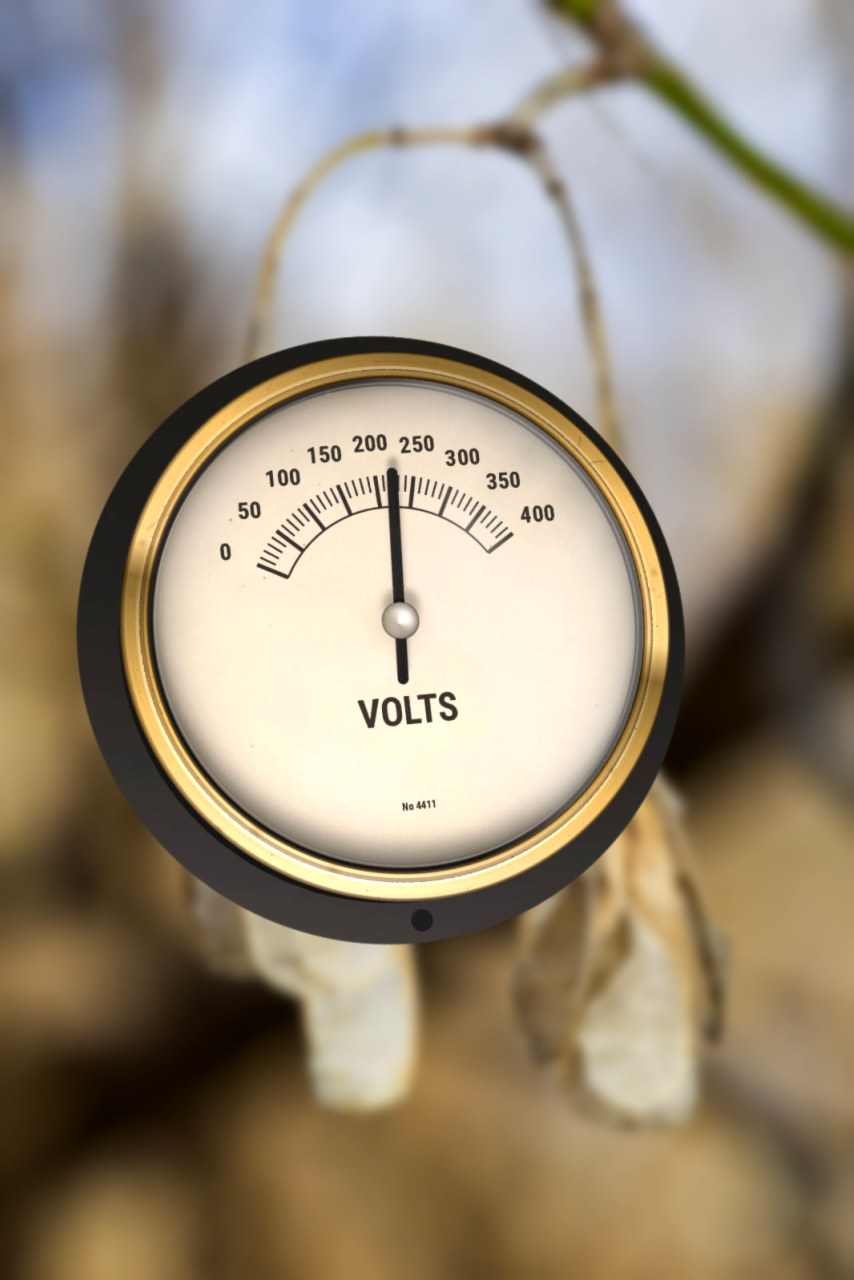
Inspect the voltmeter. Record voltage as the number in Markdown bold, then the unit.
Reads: **220** V
